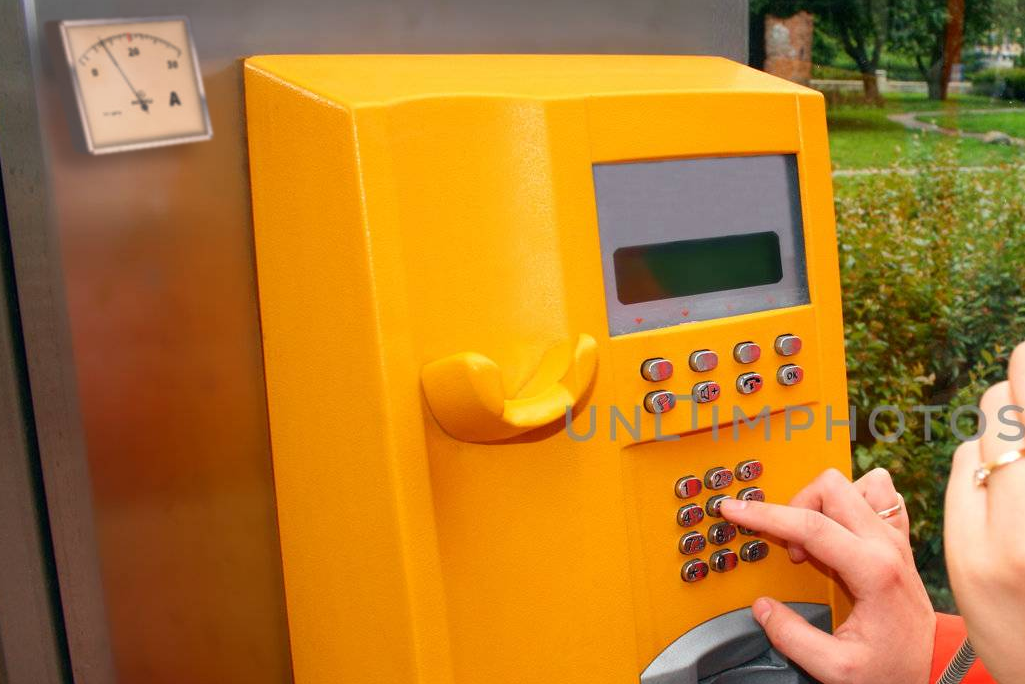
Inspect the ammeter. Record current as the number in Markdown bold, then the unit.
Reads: **12.5** A
